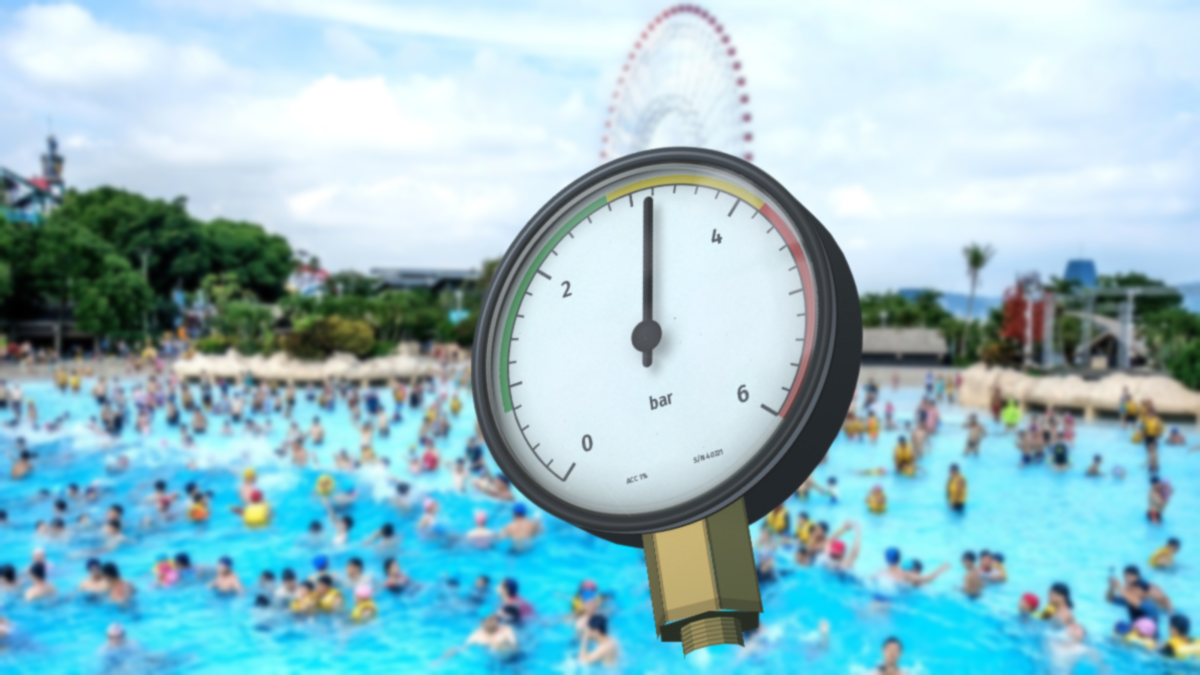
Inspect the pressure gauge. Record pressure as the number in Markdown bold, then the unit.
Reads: **3.2** bar
